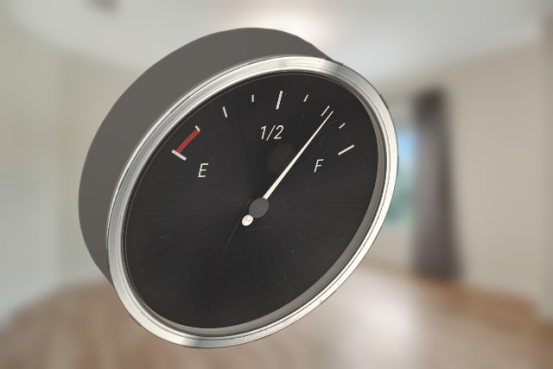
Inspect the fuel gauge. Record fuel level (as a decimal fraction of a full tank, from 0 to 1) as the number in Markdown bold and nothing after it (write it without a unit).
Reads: **0.75**
